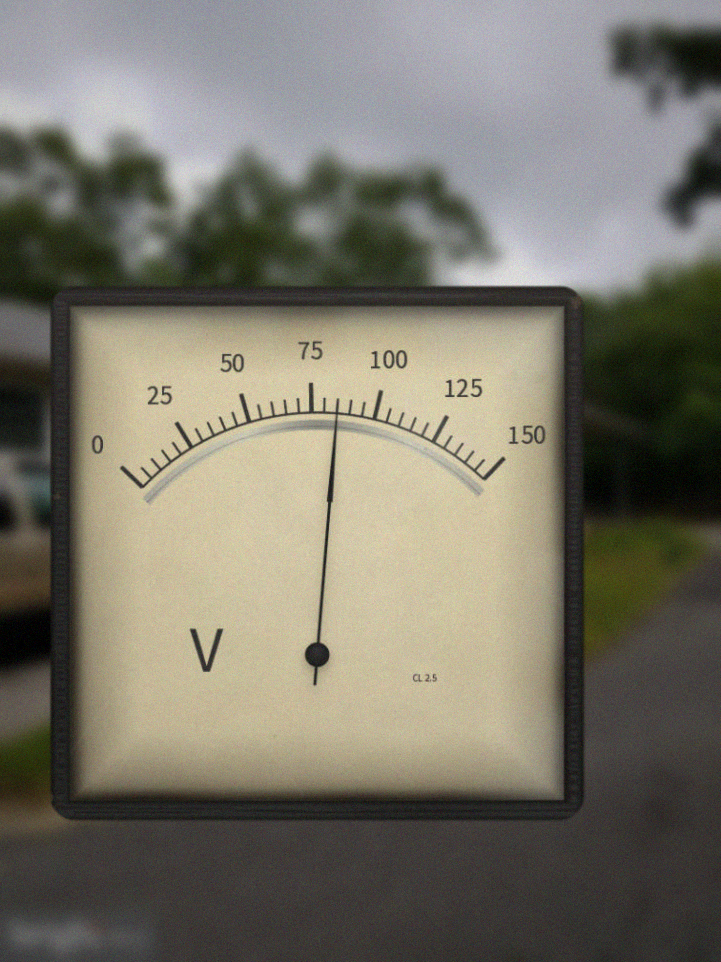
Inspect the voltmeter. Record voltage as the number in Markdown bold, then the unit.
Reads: **85** V
